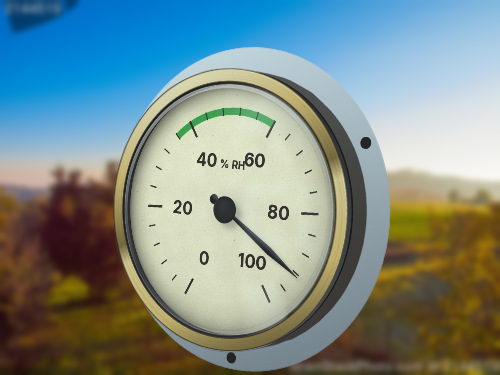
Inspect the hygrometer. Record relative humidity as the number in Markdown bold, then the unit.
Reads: **92** %
